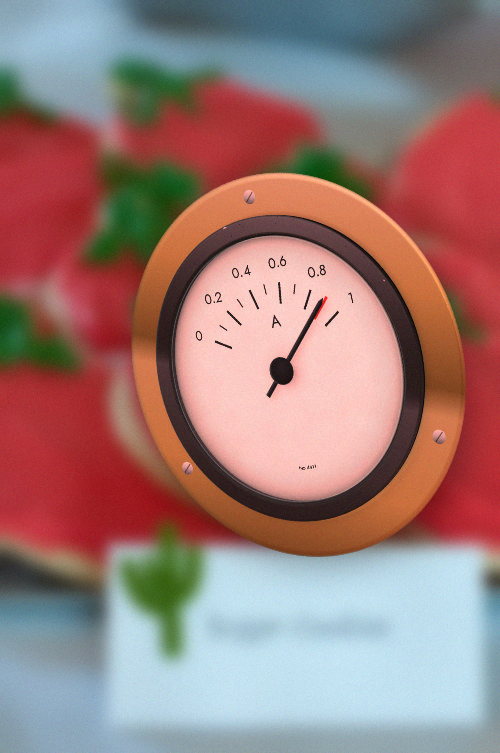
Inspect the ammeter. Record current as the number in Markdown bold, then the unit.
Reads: **0.9** A
